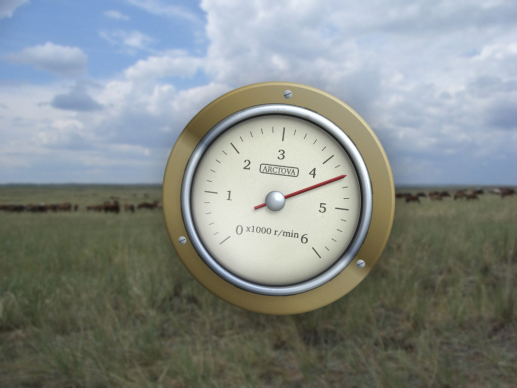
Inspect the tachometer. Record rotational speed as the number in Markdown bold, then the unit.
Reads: **4400** rpm
